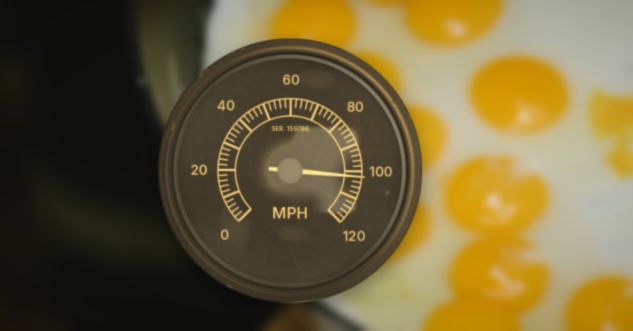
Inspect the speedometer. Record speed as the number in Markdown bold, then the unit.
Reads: **102** mph
